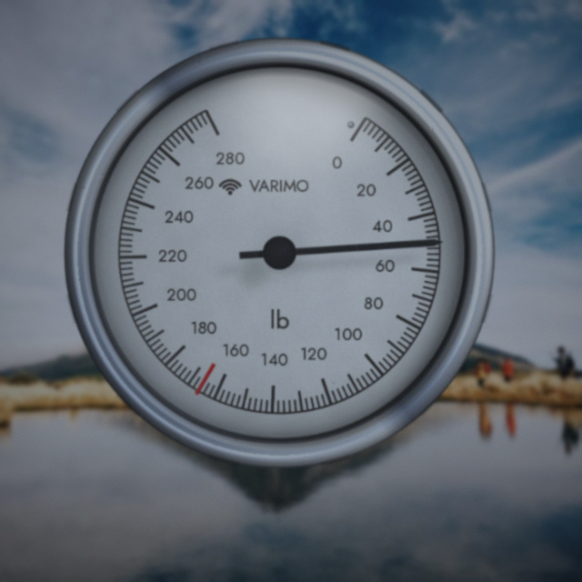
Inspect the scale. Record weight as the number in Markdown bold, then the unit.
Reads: **50** lb
